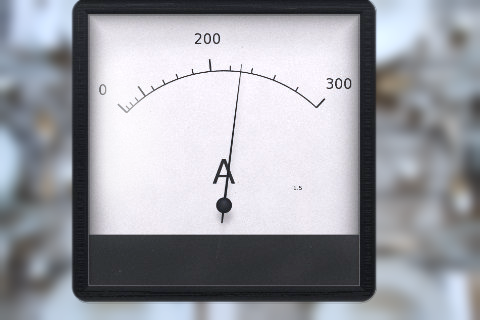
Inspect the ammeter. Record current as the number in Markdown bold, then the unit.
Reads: **230** A
